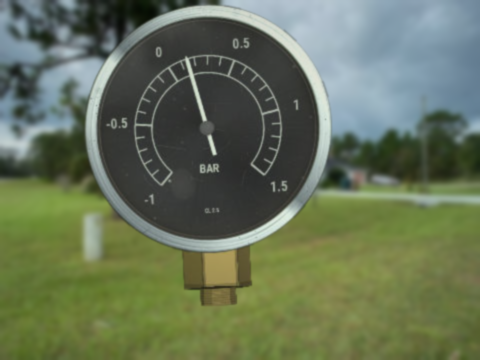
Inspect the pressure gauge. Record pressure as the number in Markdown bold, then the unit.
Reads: **0.15** bar
